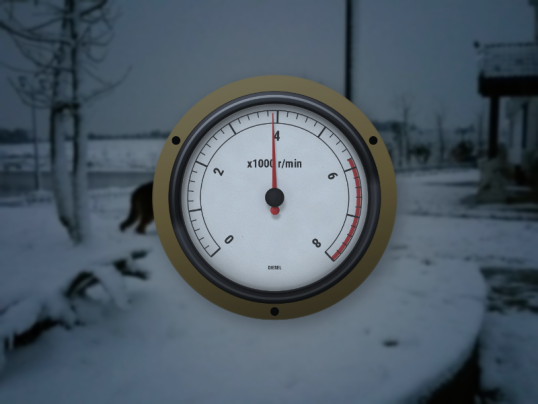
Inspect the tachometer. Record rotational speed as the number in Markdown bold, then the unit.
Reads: **3900** rpm
